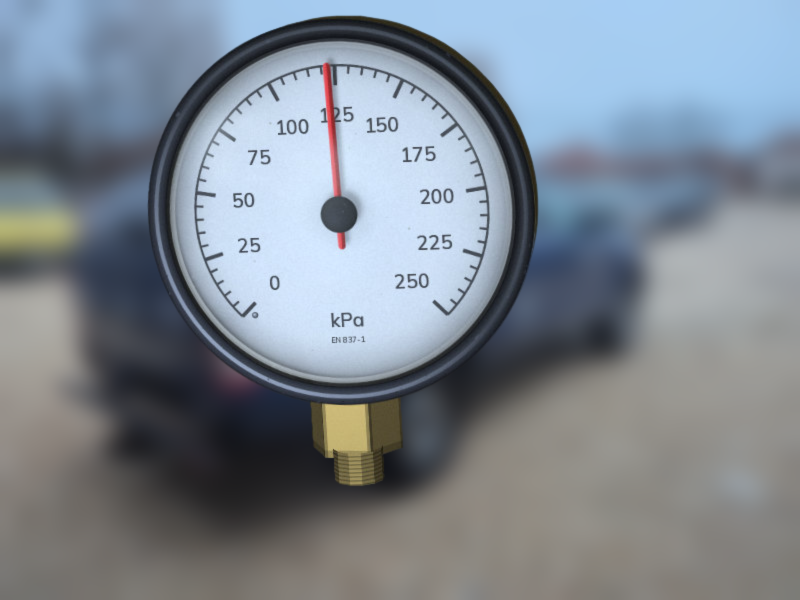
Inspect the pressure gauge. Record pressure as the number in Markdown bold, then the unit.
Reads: **122.5** kPa
